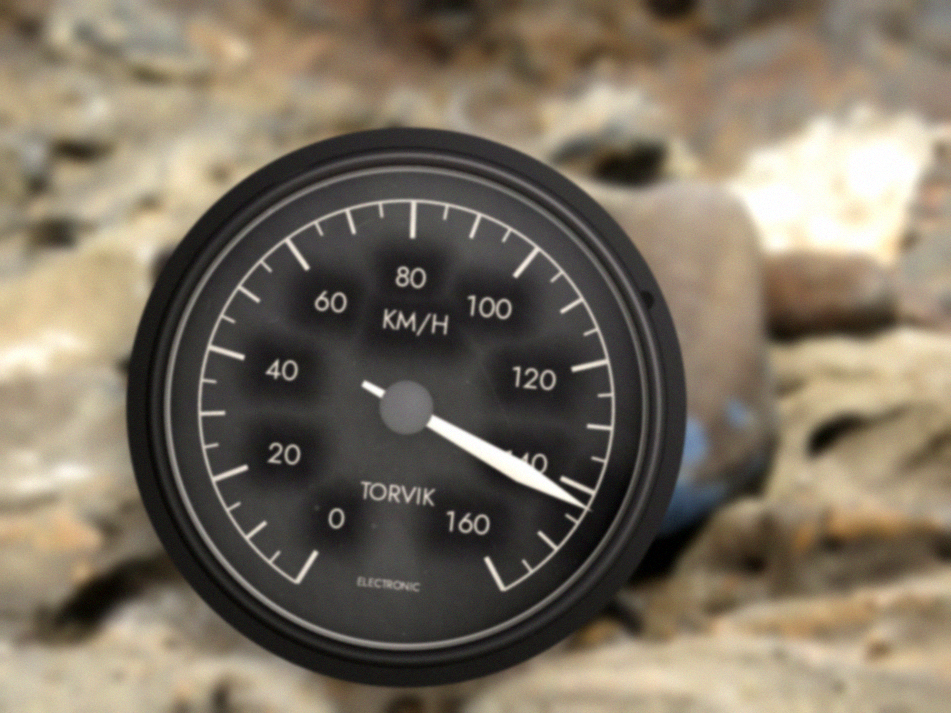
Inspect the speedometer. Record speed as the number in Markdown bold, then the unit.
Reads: **142.5** km/h
